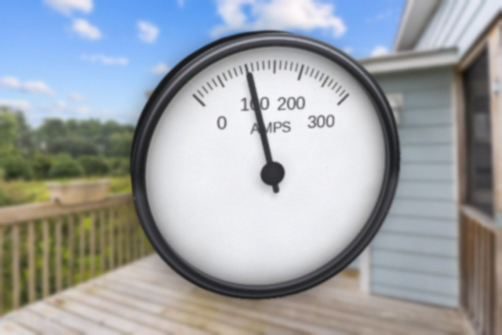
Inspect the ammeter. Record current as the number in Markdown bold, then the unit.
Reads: **100** A
